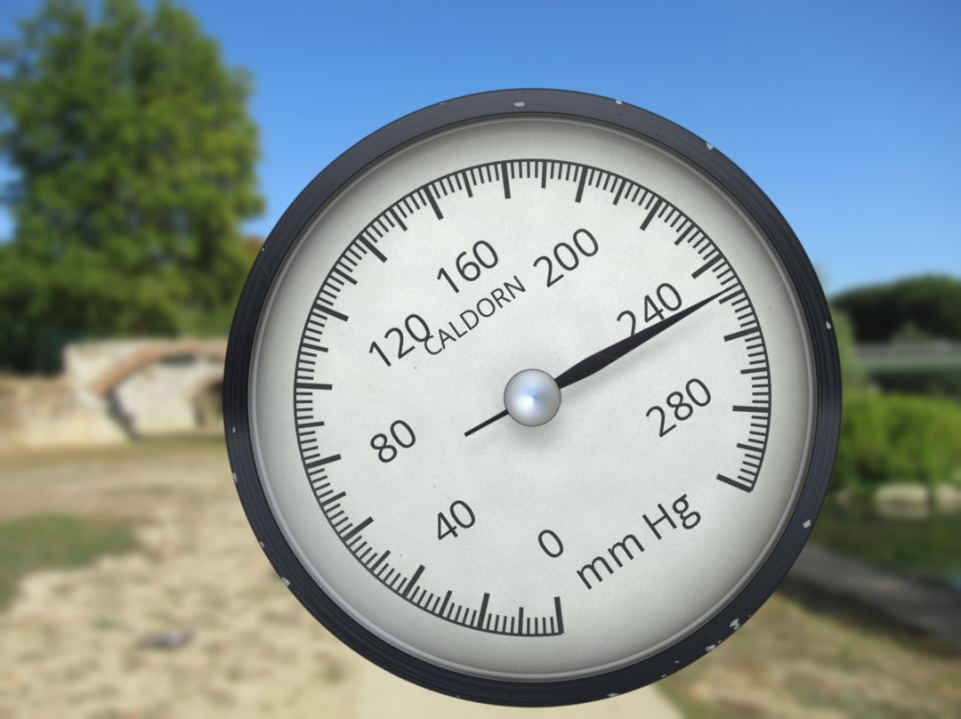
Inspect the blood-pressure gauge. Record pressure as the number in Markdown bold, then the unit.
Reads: **248** mmHg
